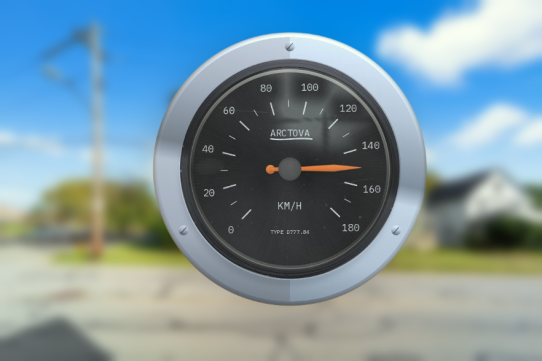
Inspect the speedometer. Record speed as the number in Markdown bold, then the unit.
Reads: **150** km/h
